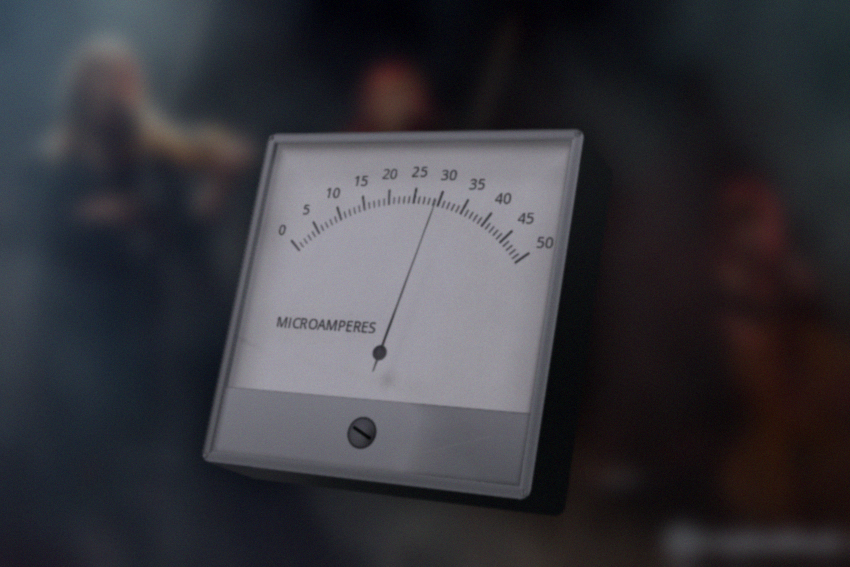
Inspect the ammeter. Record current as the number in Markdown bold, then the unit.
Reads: **30** µA
